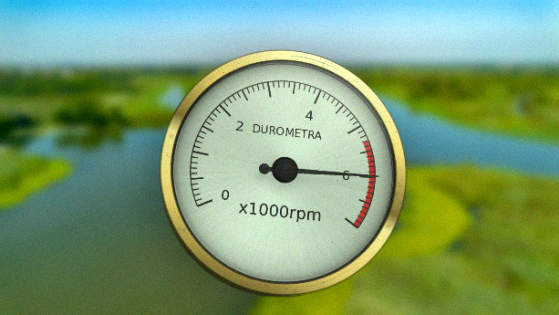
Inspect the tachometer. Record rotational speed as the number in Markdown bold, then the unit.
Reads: **6000** rpm
